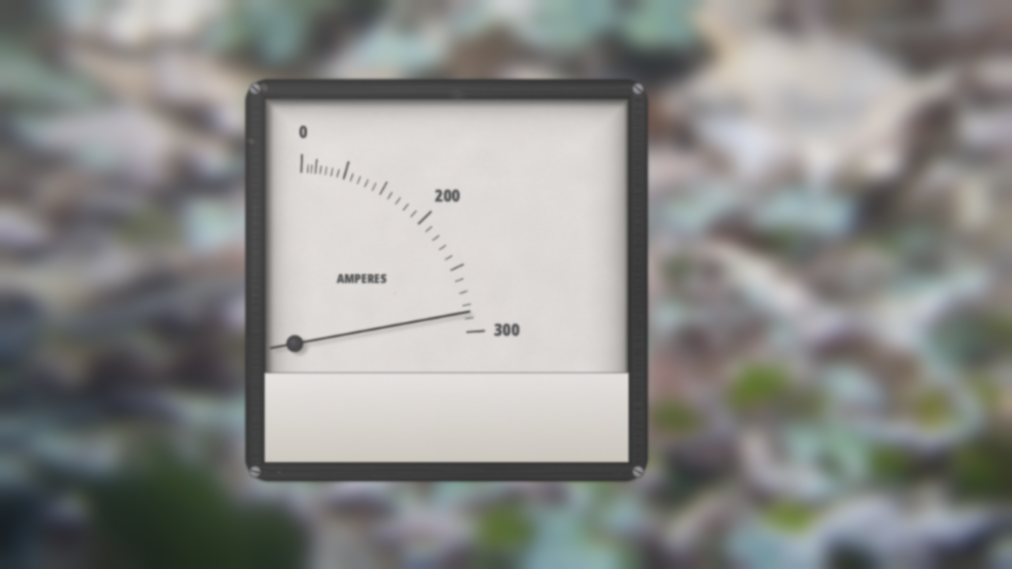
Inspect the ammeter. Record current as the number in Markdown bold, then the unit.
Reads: **285** A
